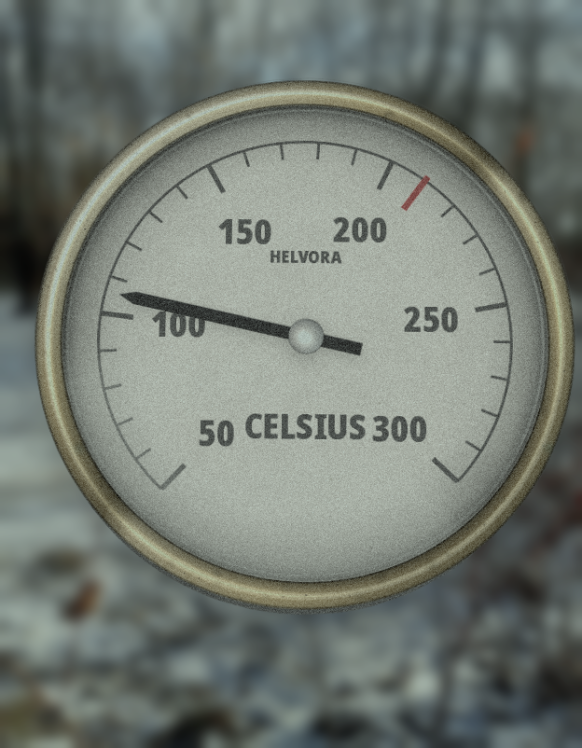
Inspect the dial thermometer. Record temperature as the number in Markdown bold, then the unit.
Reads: **105** °C
